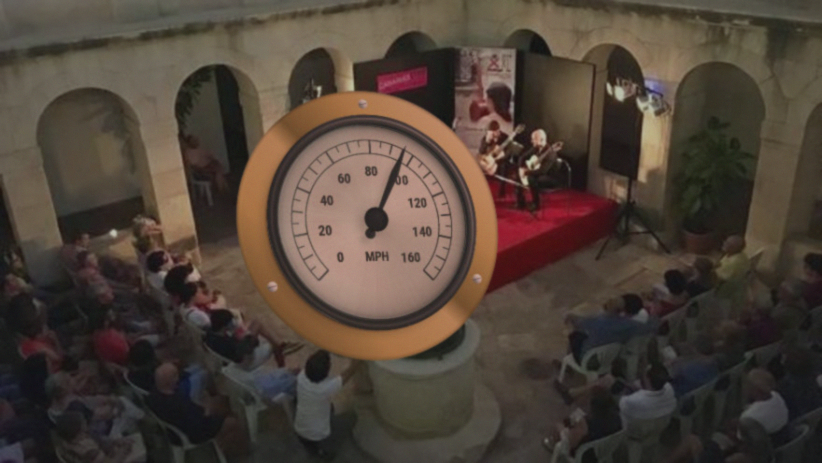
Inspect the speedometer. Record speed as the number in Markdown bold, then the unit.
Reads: **95** mph
